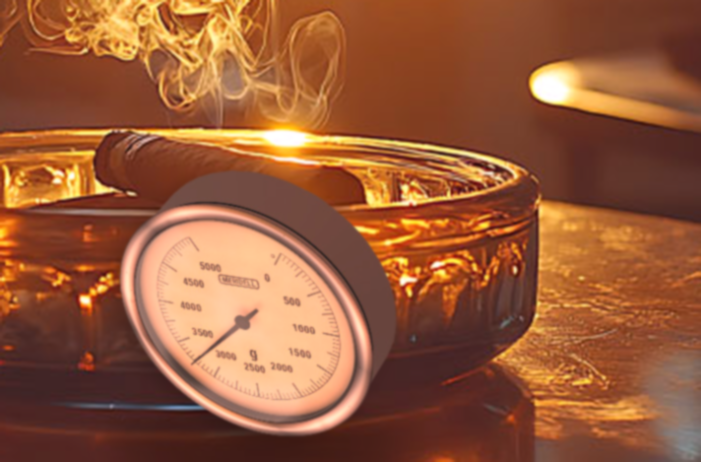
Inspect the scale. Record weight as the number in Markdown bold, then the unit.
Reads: **3250** g
